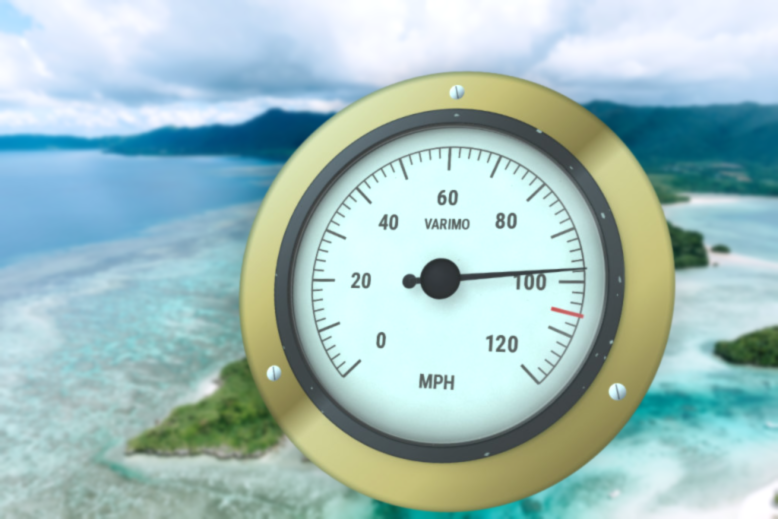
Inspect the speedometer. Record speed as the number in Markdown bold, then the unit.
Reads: **98** mph
